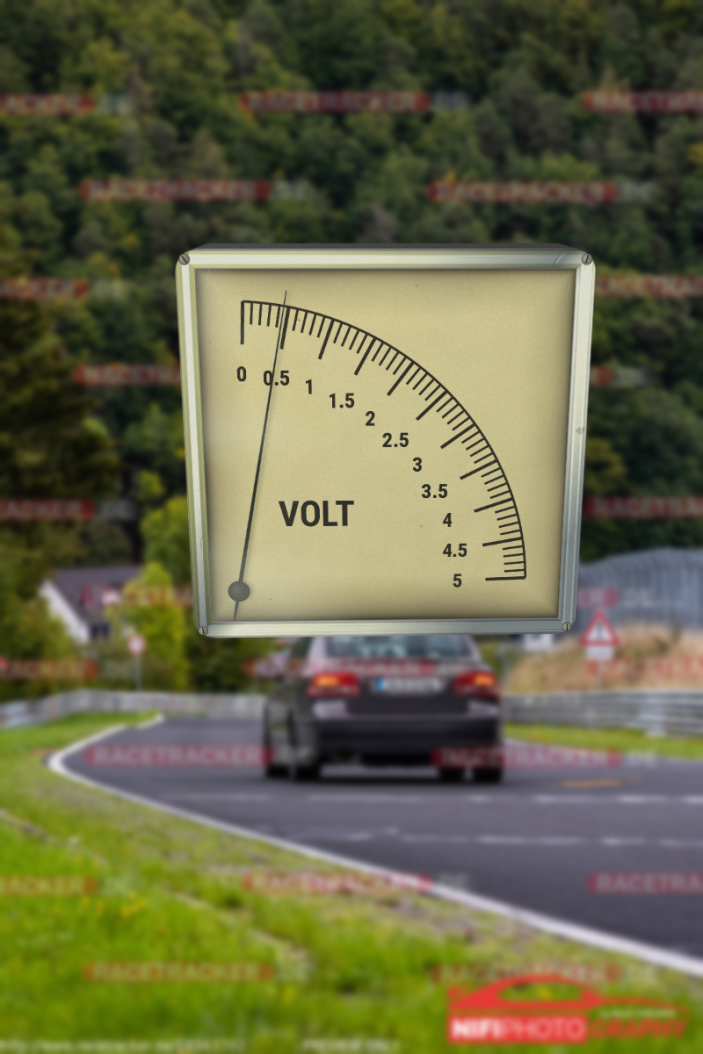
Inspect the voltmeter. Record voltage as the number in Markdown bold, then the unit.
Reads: **0.45** V
